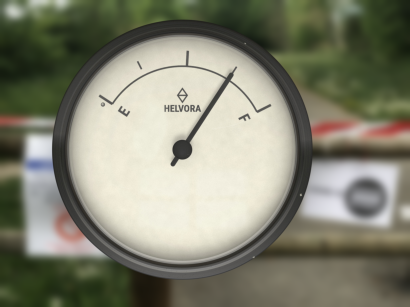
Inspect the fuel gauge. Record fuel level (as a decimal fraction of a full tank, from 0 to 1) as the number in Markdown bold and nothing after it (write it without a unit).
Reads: **0.75**
